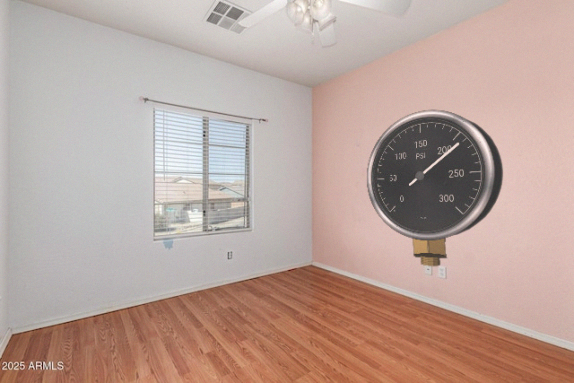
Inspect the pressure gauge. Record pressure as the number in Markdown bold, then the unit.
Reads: **210** psi
